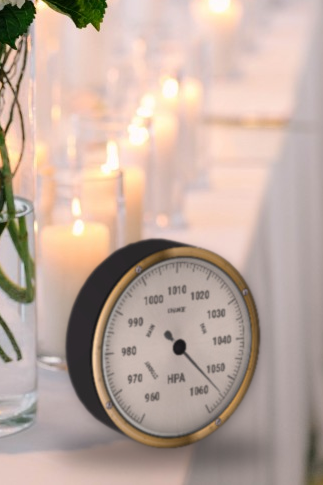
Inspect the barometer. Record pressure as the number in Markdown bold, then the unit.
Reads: **1055** hPa
